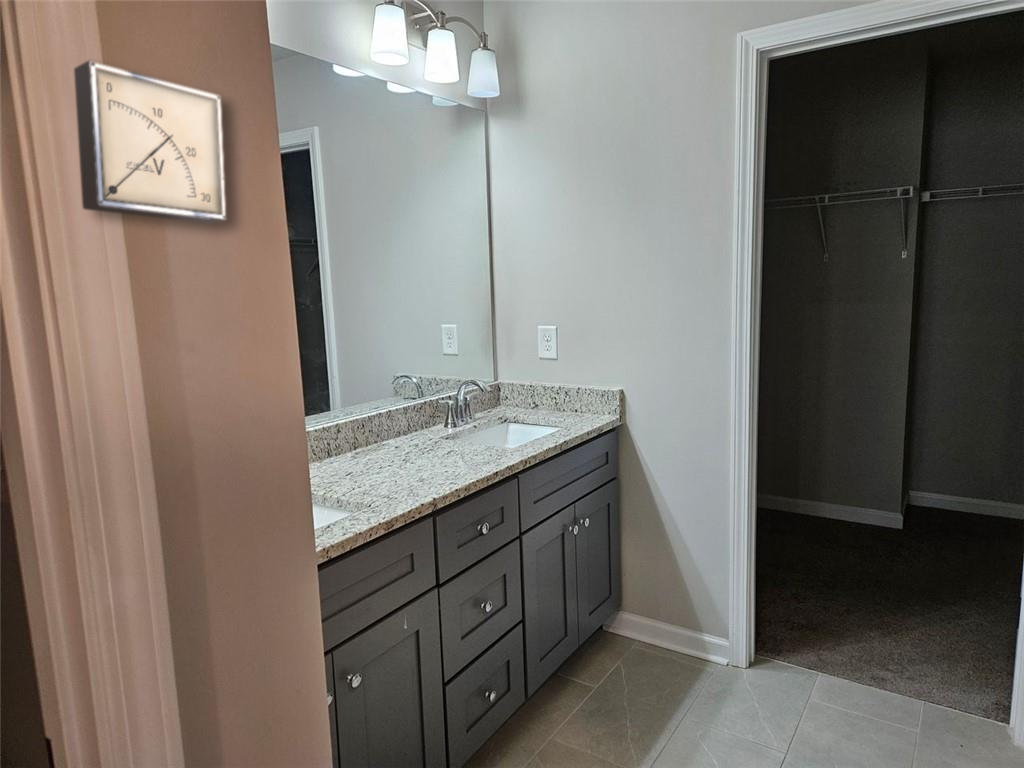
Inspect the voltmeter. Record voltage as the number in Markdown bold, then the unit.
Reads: **15** V
